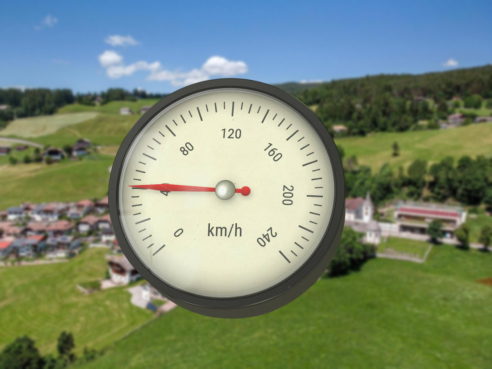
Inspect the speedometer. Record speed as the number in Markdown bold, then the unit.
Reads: **40** km/h
